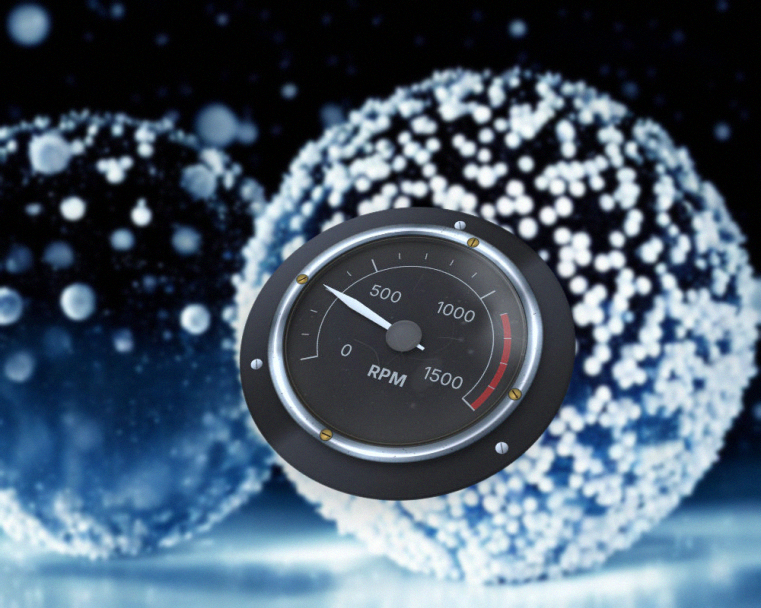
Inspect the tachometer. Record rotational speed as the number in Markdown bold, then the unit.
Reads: **300** rpm
